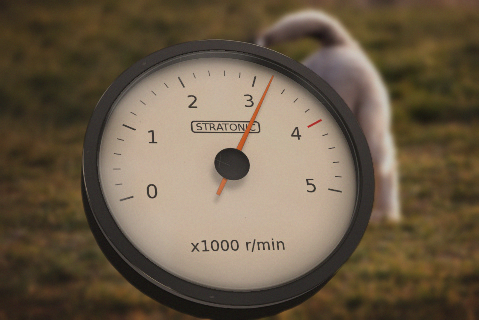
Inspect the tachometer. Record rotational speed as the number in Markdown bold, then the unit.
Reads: **3200** rpm
